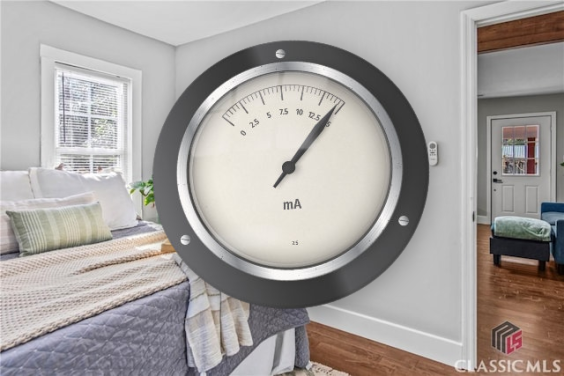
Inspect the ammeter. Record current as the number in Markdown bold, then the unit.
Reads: **14.5** mA
